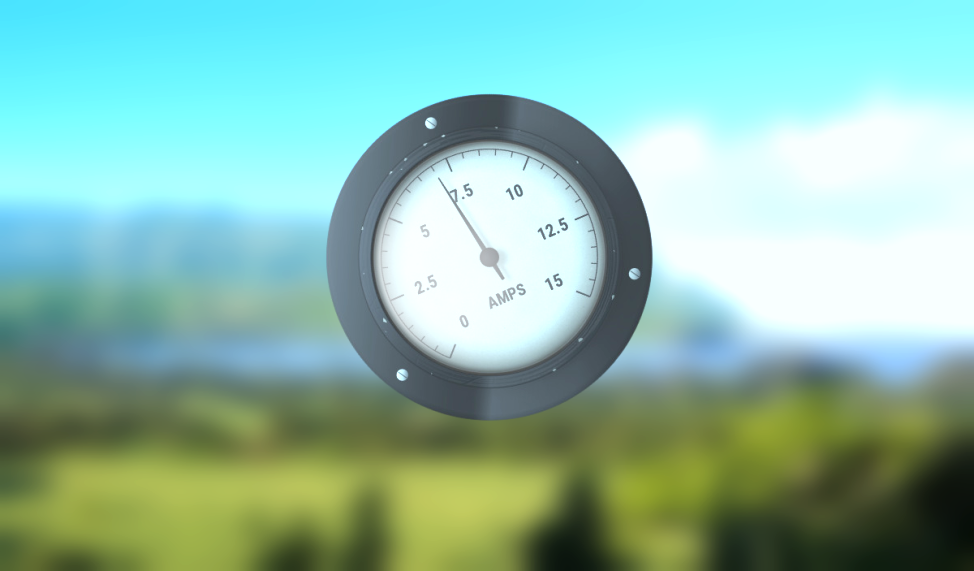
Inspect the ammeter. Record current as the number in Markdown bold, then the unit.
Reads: **7** A
